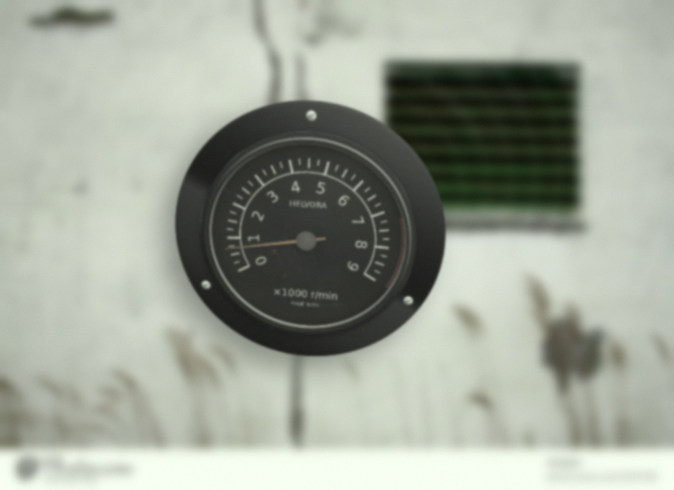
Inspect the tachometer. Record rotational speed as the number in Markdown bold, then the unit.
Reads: **750** rpm
